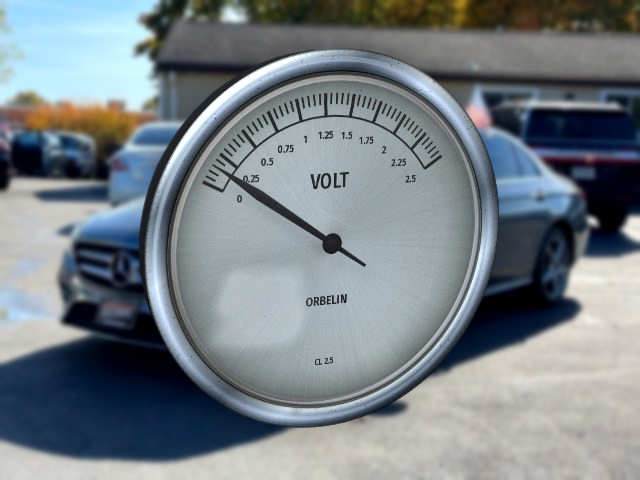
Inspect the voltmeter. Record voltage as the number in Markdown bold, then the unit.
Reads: **0.15** V
